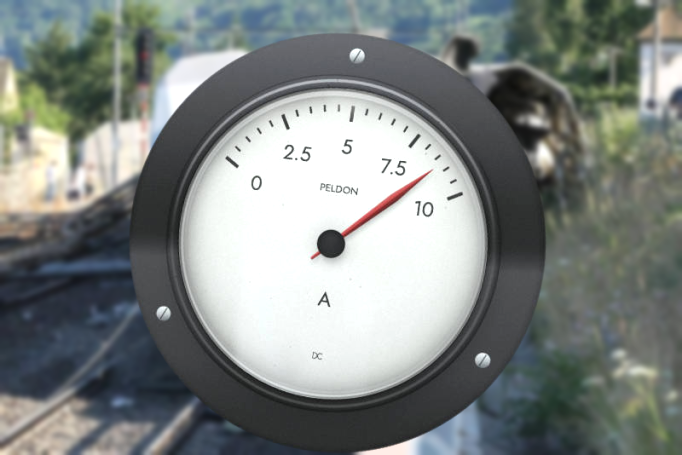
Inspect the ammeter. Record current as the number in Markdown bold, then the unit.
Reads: **8.75** A
